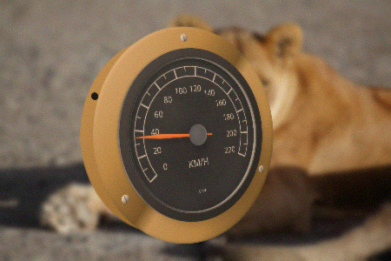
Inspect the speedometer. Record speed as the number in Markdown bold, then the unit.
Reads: **35** km/h
